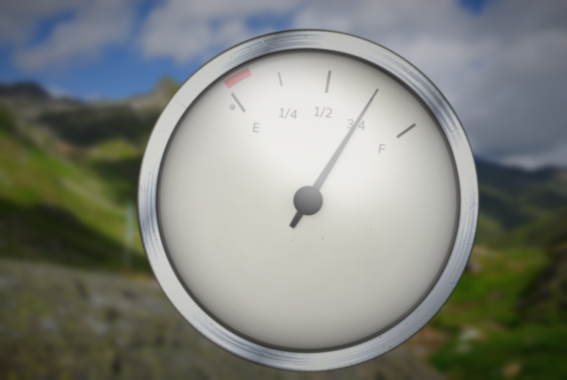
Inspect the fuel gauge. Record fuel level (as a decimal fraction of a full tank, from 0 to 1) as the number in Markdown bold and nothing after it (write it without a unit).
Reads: **0.75**
